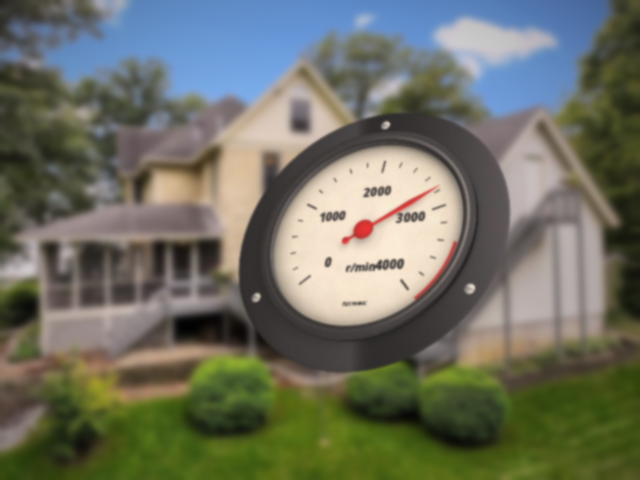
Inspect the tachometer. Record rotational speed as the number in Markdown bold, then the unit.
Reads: **2800** rpm
